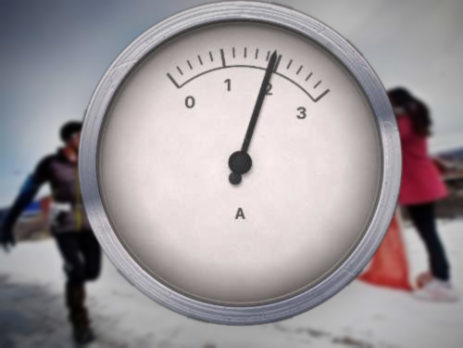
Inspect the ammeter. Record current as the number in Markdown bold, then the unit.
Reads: **1.9** A
